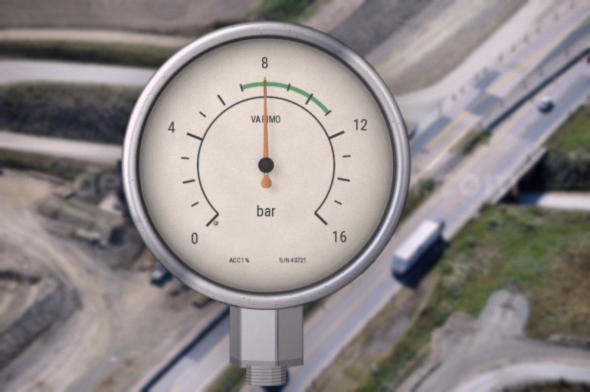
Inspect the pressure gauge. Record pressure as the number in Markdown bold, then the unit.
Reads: **8** bar
